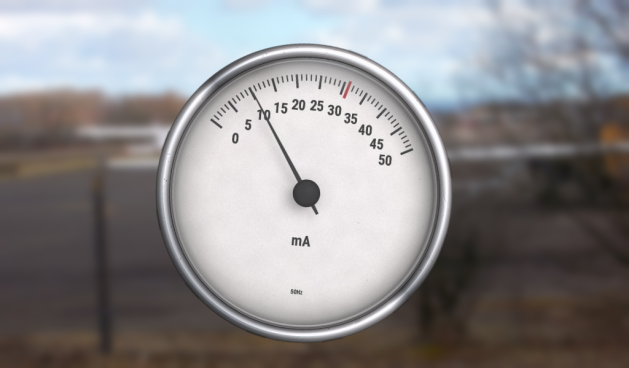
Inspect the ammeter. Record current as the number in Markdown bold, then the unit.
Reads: **10** mA
